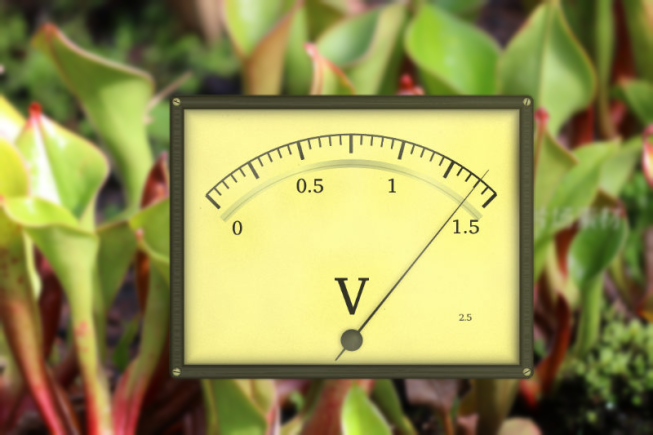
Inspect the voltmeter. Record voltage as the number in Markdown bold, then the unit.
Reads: **1.4** V
